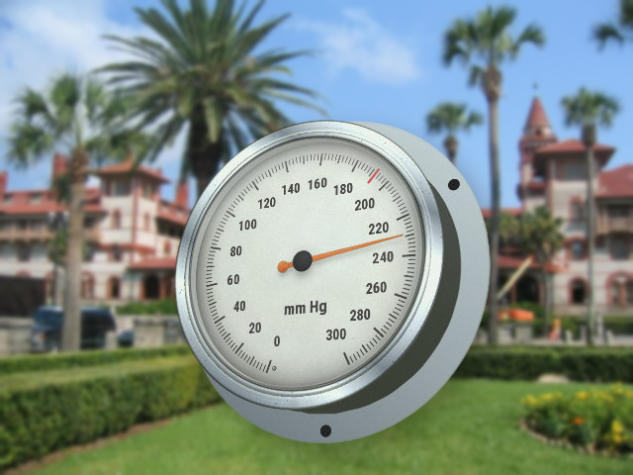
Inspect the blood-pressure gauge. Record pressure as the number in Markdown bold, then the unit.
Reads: **230** mmHg
